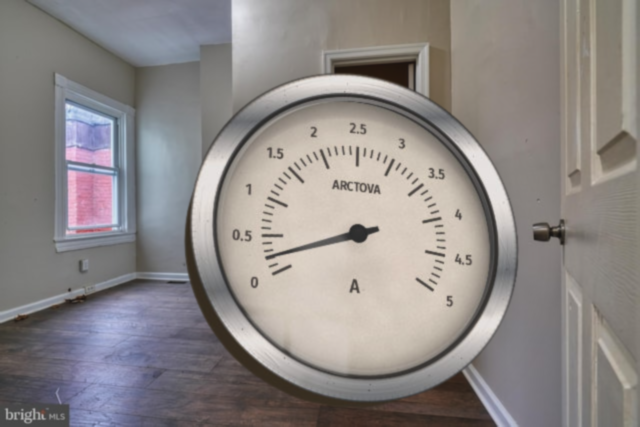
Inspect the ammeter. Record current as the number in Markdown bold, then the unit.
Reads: **0.2** A
